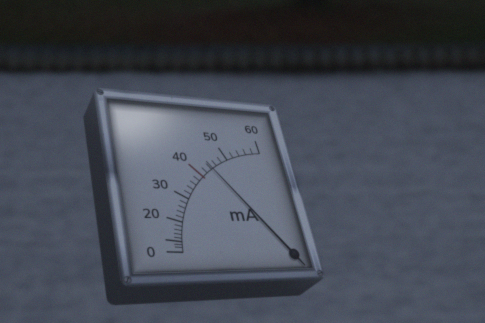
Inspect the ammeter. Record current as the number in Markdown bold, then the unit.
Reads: **44** mA
